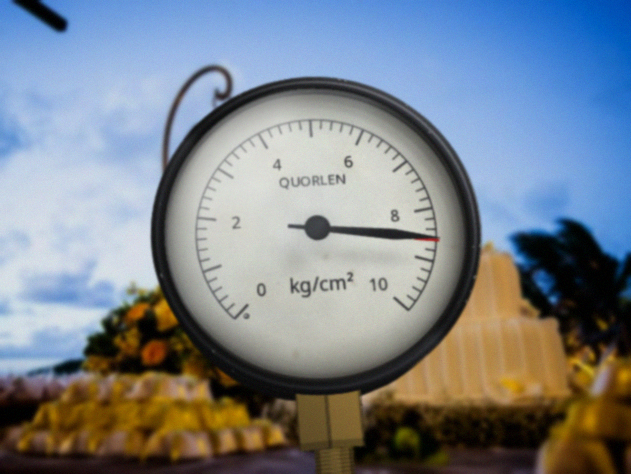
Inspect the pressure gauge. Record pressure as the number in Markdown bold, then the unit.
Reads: **8.6** kg/cm²
